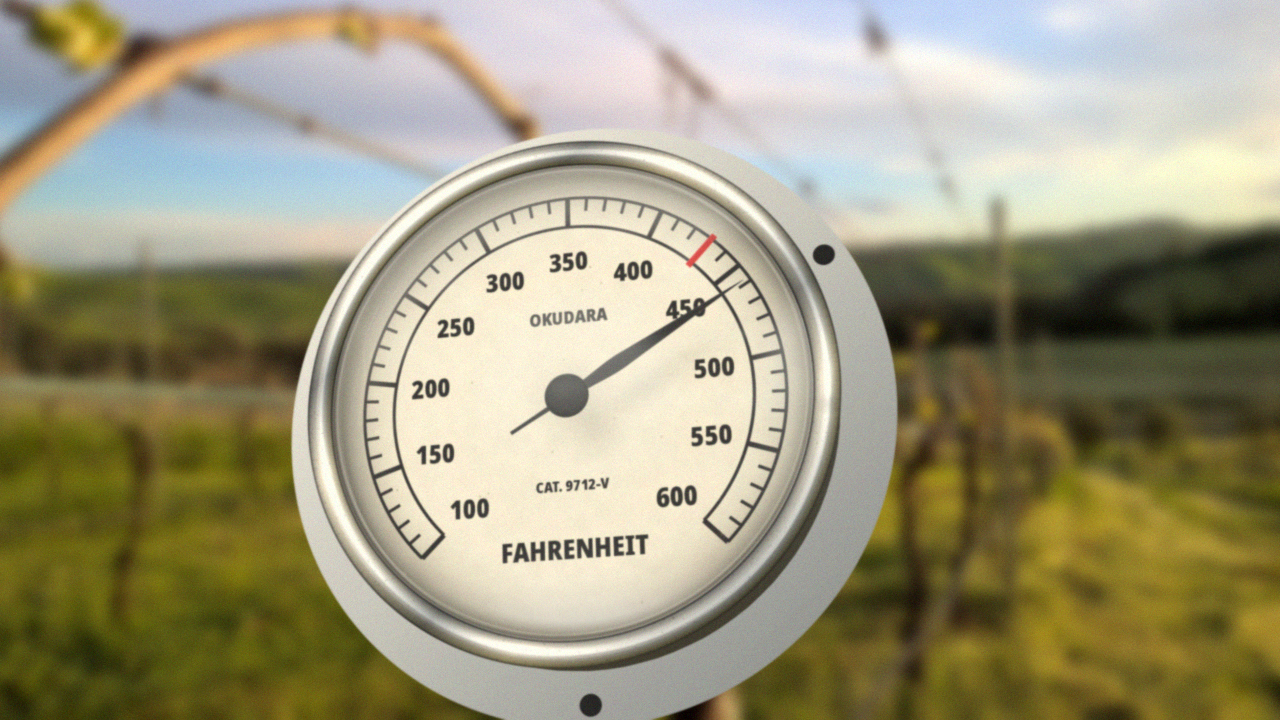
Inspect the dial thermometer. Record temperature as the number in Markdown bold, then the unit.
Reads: **460** °F
